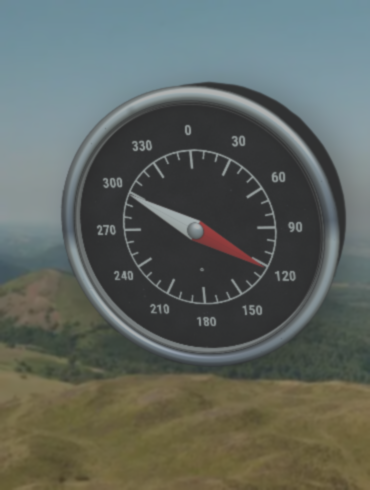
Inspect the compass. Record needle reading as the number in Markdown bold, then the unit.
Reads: **120** °
